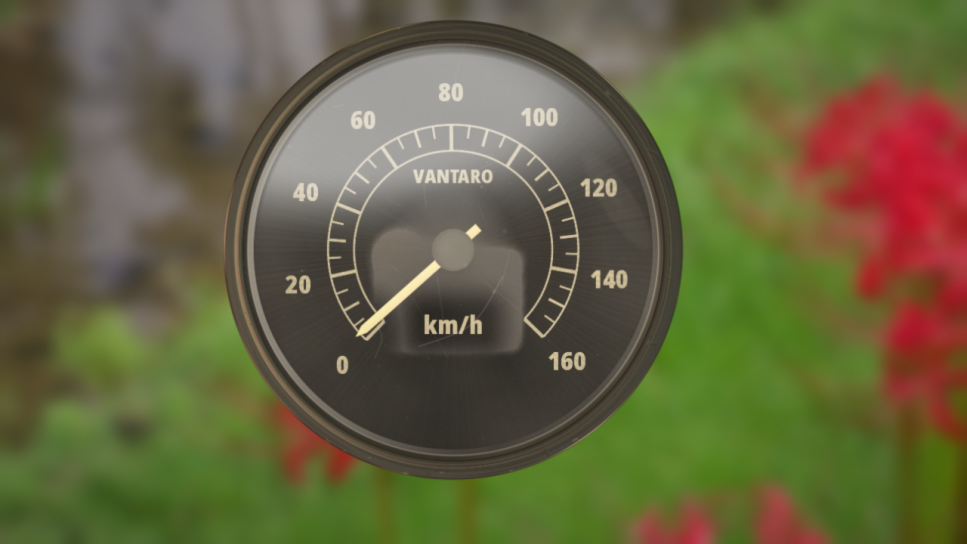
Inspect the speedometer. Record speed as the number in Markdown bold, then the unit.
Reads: **2.5** km/h
